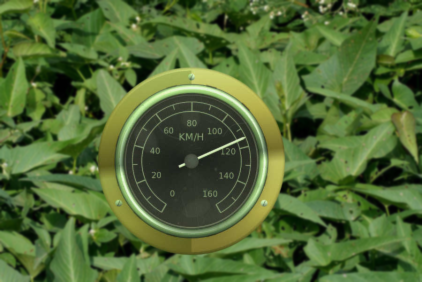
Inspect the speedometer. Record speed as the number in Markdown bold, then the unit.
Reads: **115** km/h
